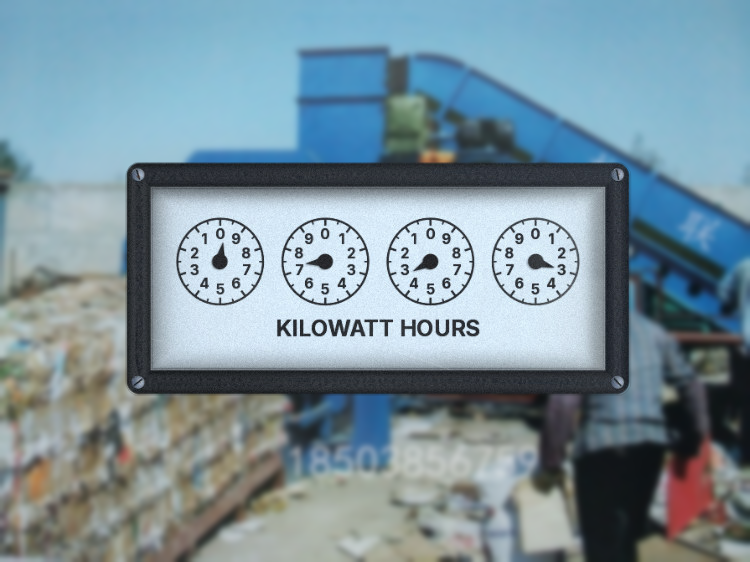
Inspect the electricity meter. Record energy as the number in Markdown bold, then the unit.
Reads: **9733** kWh
